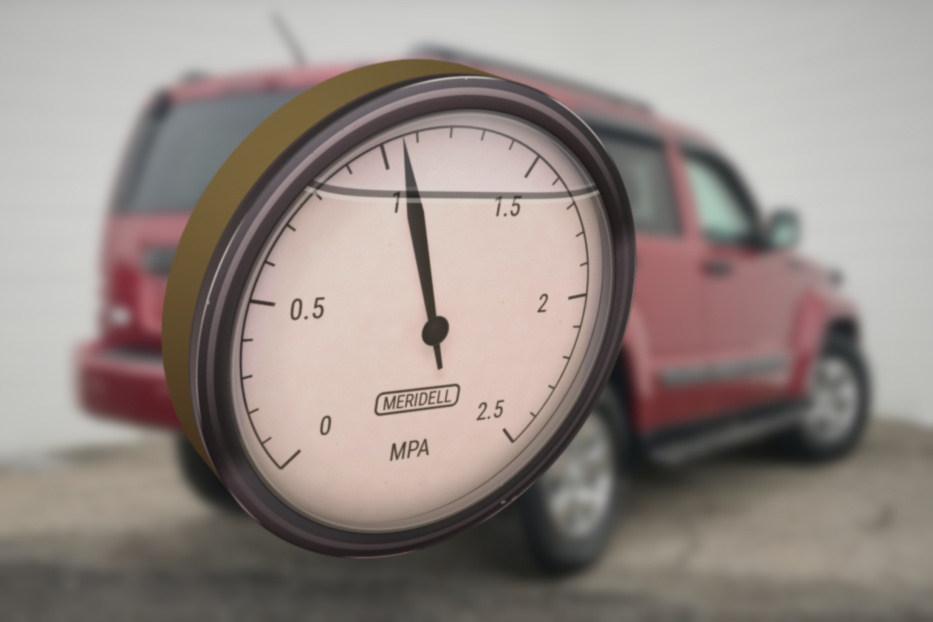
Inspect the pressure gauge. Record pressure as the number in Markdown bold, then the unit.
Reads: **1.05** MPa
